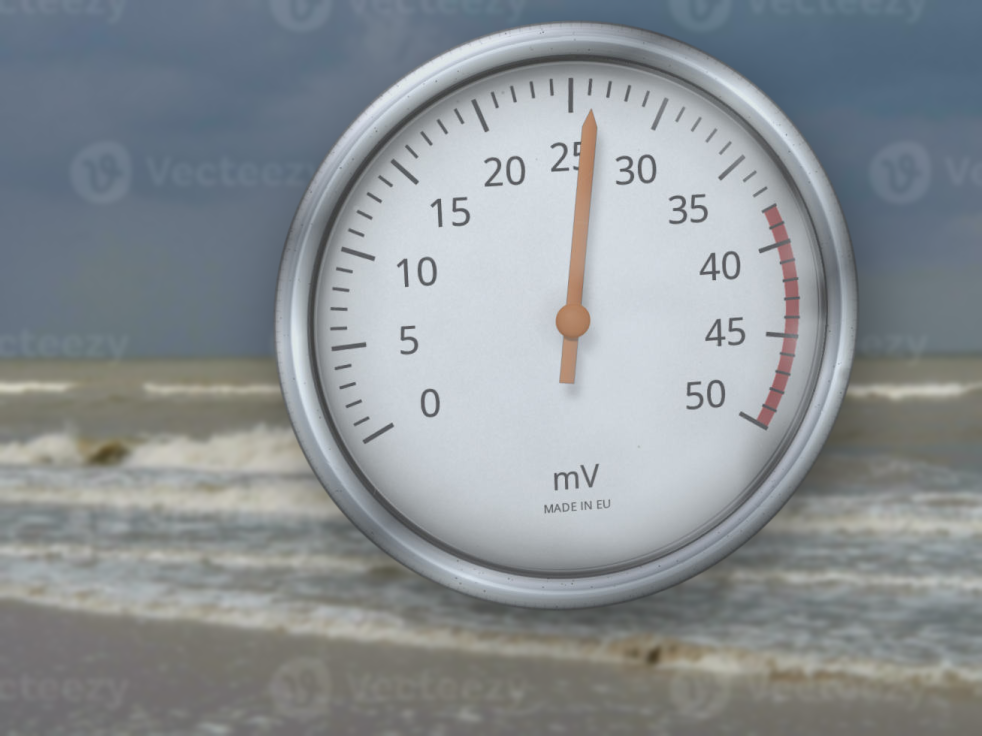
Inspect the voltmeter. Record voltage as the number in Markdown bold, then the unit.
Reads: **26** mV
